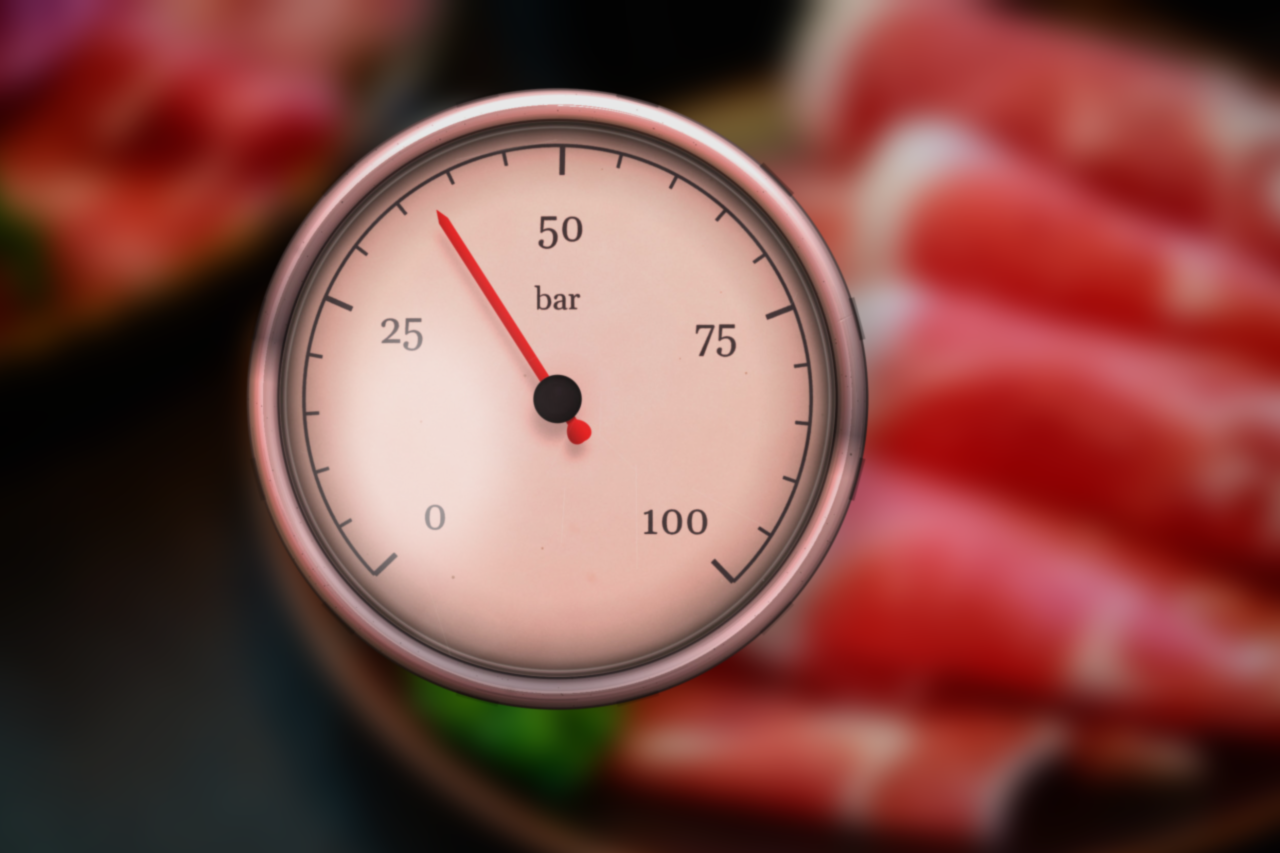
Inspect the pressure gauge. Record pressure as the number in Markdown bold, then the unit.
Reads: **37.5** bar
